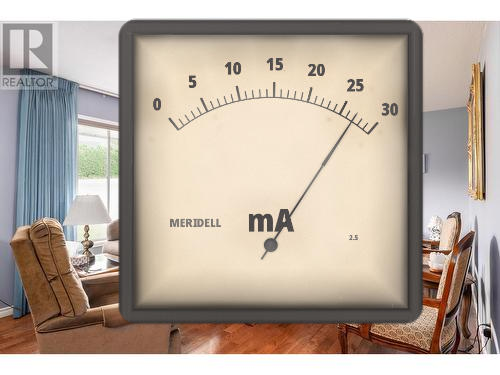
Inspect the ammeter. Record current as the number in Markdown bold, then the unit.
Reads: **27** mA
